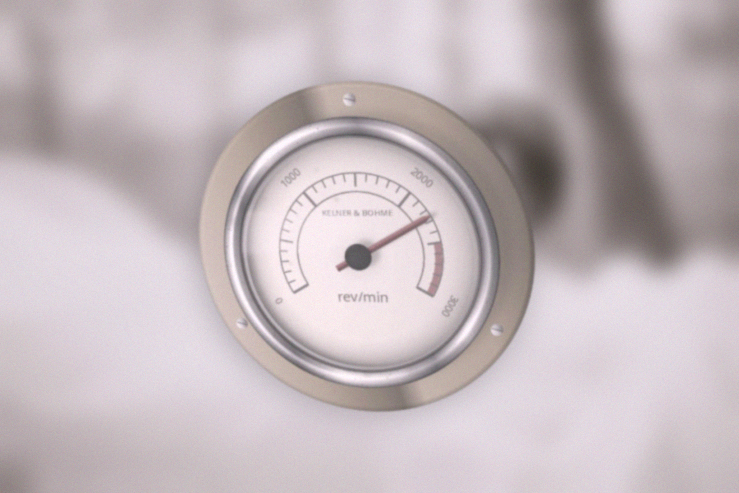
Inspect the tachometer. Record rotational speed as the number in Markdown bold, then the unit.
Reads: **2250** rpm
